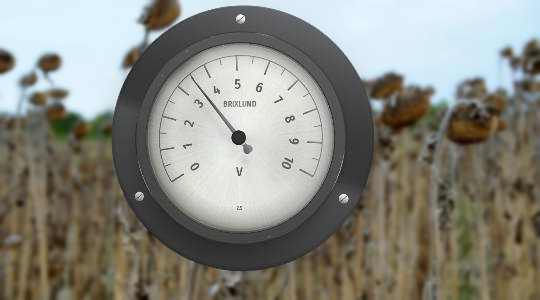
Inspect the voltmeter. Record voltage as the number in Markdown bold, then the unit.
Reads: **3.5** V
